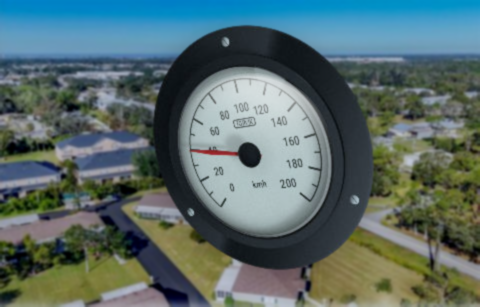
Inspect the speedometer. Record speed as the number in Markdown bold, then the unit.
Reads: **40** km/h
